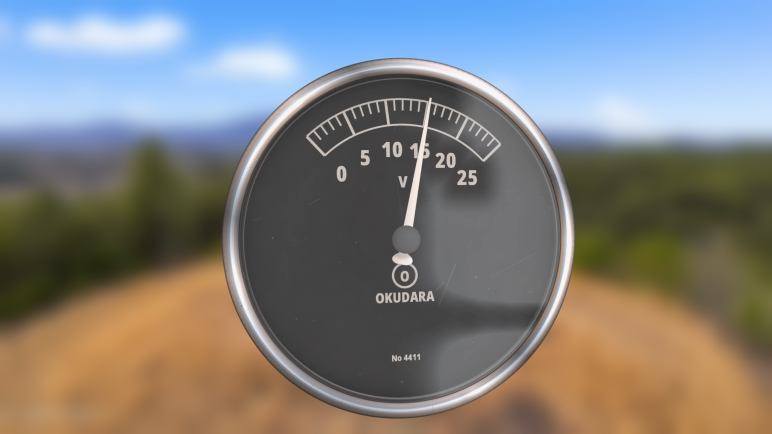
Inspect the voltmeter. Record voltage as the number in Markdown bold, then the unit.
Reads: **15** V
